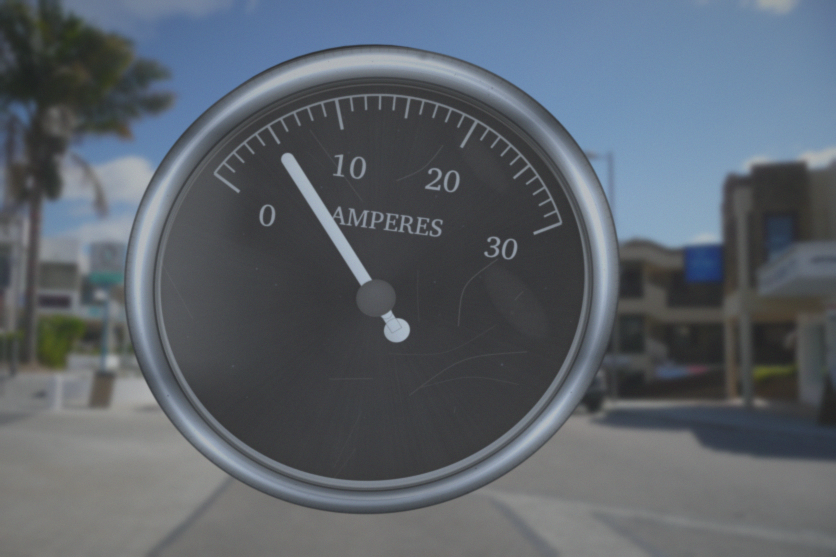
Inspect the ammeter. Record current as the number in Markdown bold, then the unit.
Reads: **5** A
